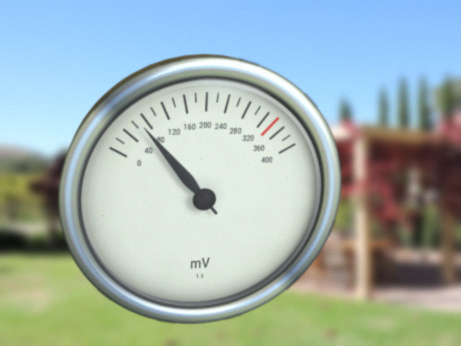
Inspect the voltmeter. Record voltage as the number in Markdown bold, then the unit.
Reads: **70** mV
